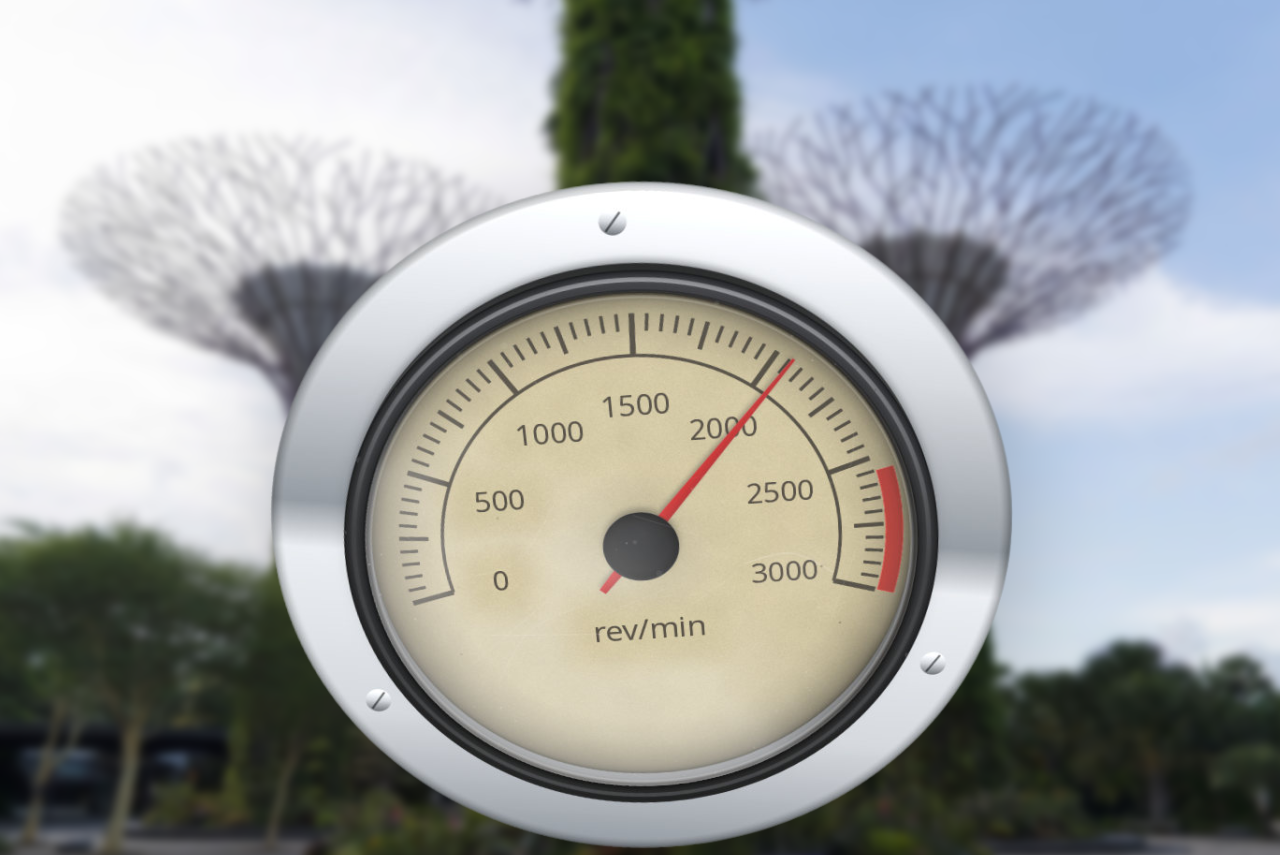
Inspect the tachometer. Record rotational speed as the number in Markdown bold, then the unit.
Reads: **2050** rpm
